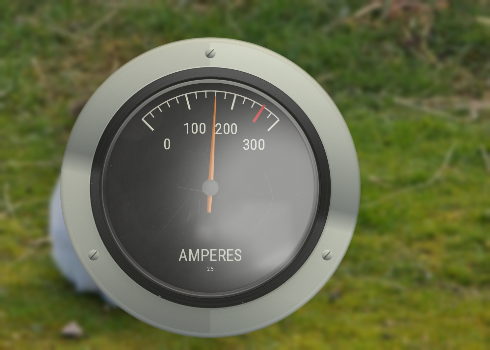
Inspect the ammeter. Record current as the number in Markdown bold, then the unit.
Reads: **160** A
